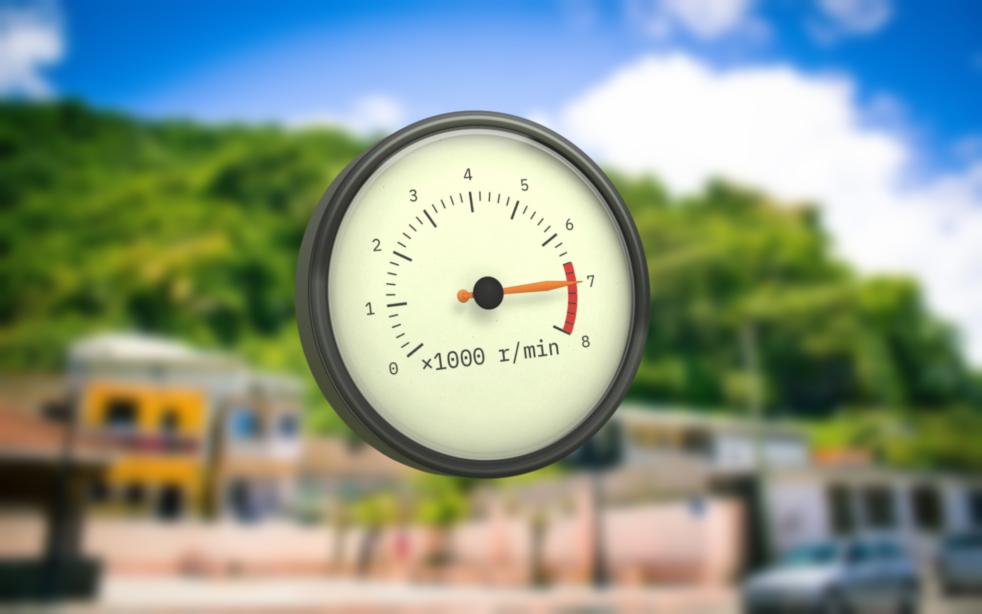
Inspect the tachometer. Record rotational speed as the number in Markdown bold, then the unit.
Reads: **7000** rpm
